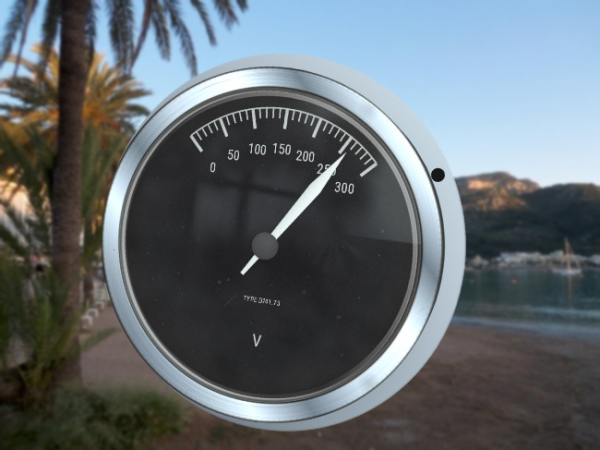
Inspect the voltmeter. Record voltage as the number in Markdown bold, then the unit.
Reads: **260** V
